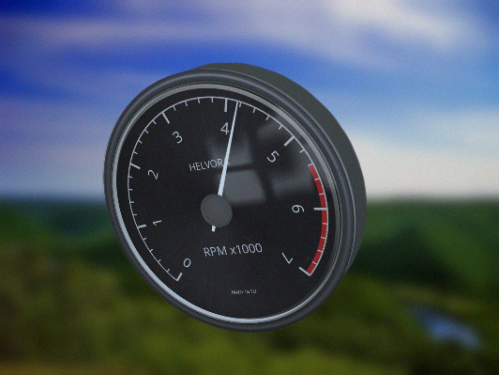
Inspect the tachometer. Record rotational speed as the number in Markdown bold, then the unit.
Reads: **4200** rpm
